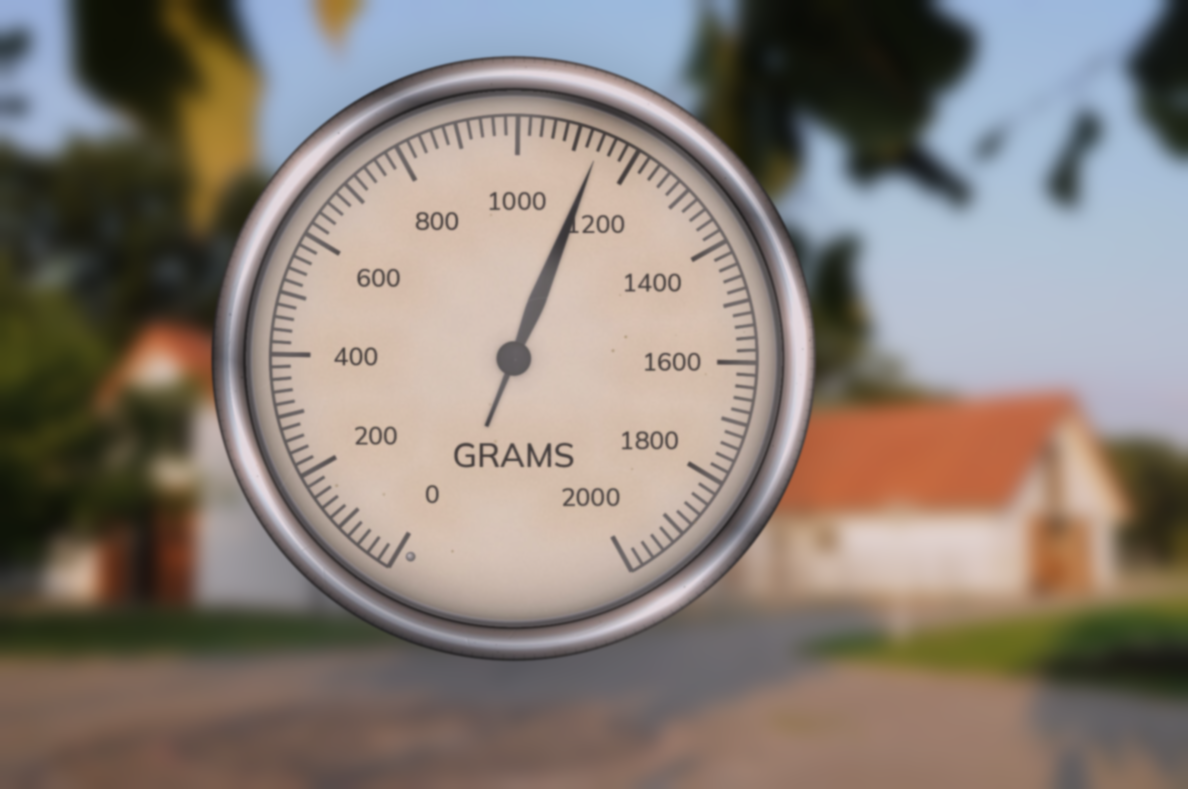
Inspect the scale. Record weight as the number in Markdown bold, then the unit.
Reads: **1140** g
